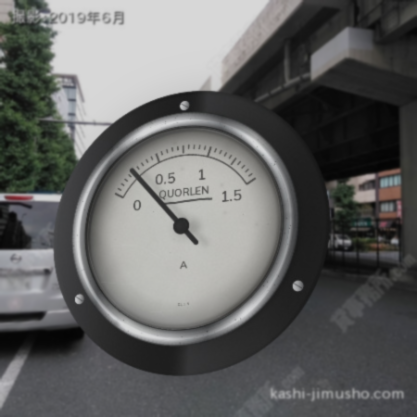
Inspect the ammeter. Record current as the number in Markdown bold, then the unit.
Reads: **0.25** A
